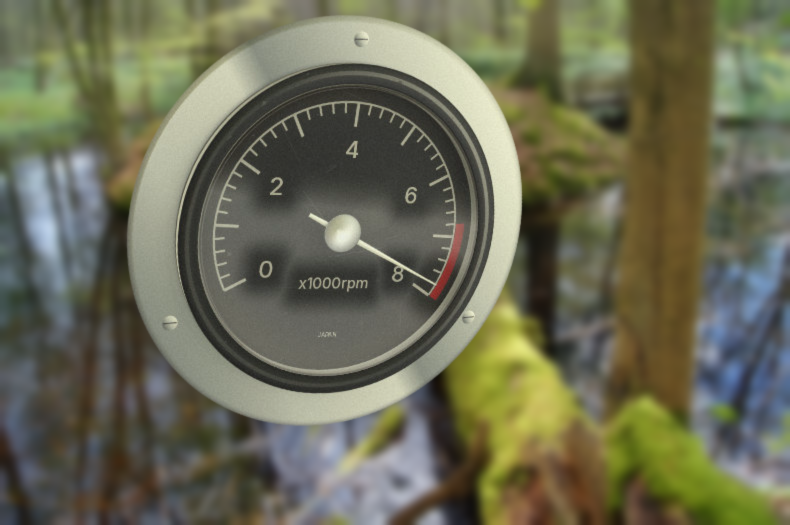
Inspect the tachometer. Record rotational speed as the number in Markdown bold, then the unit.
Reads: **7800** rpm
